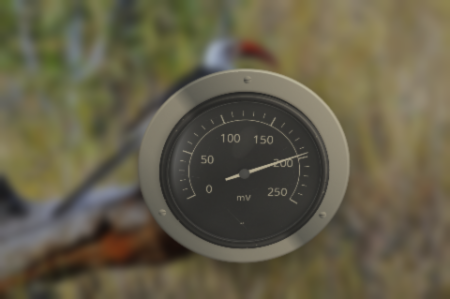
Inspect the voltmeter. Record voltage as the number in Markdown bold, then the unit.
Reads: **195** mV
